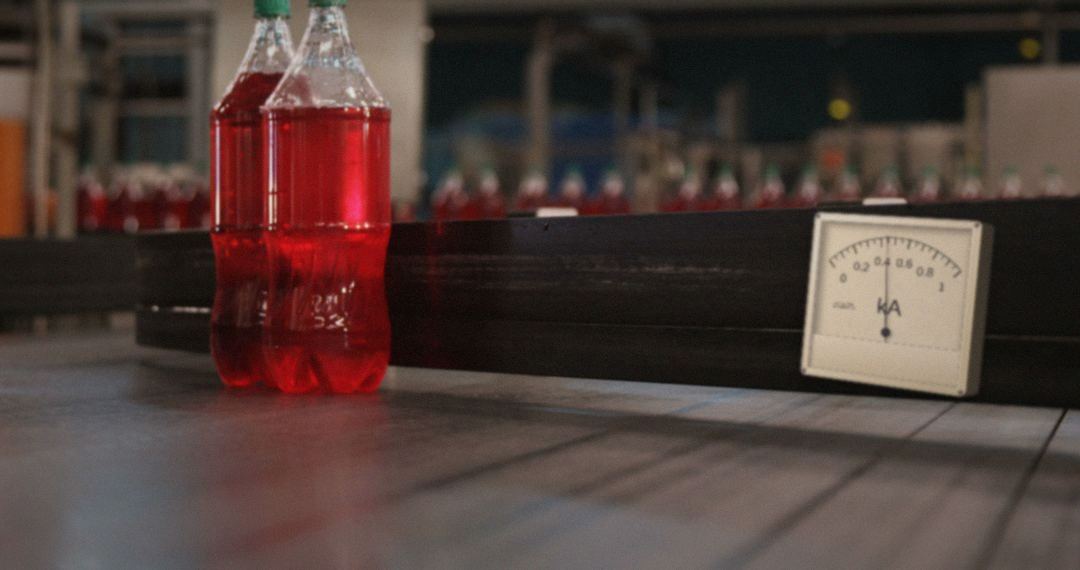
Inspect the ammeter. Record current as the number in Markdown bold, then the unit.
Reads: **0.45** kA
